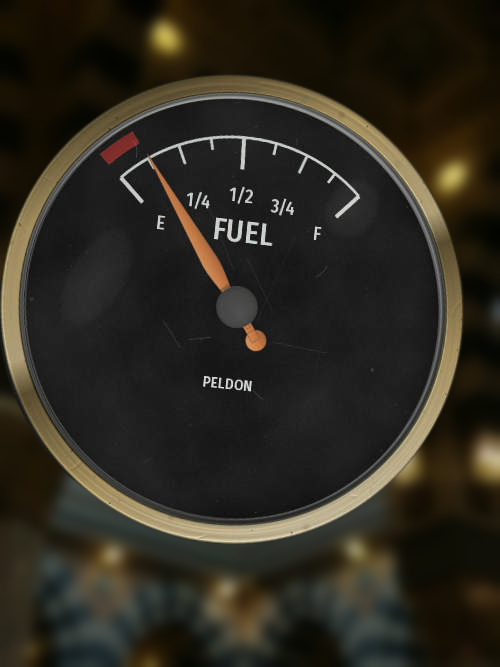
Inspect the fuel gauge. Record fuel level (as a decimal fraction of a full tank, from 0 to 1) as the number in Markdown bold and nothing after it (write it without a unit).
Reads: **0.125**
